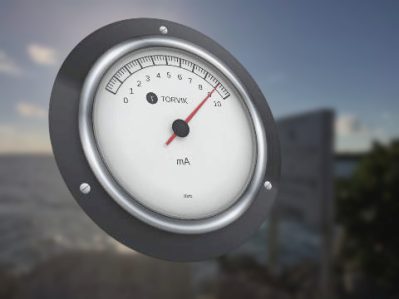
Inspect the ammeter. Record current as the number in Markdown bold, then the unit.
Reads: **9** mA
